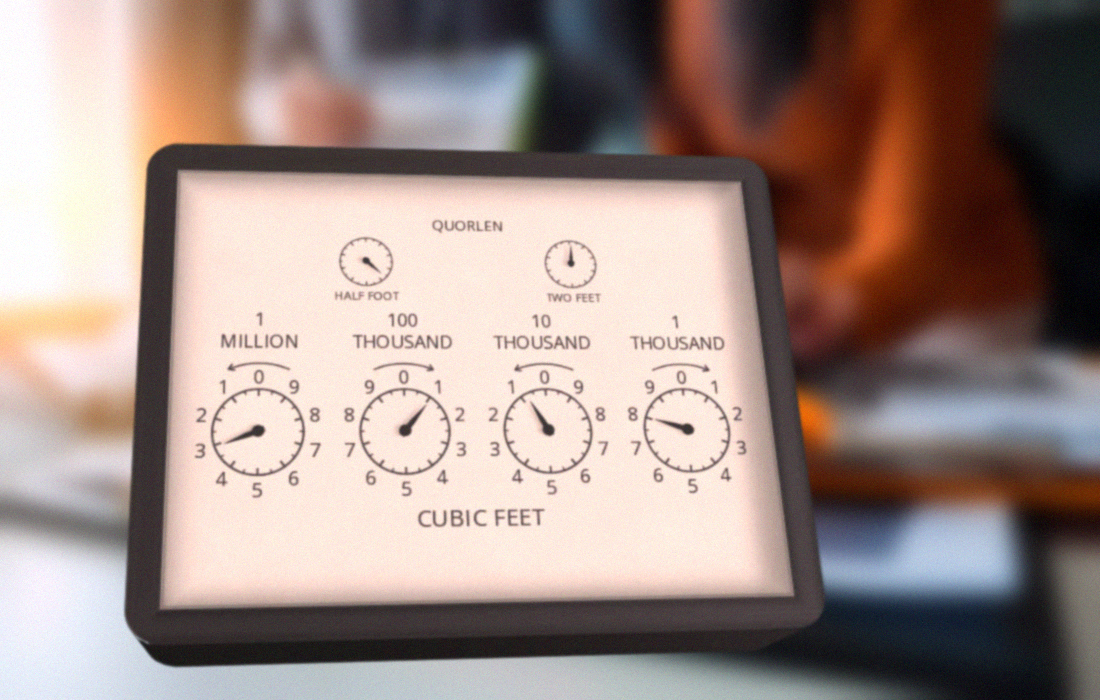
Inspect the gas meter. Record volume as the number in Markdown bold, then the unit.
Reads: **310800** ft³
